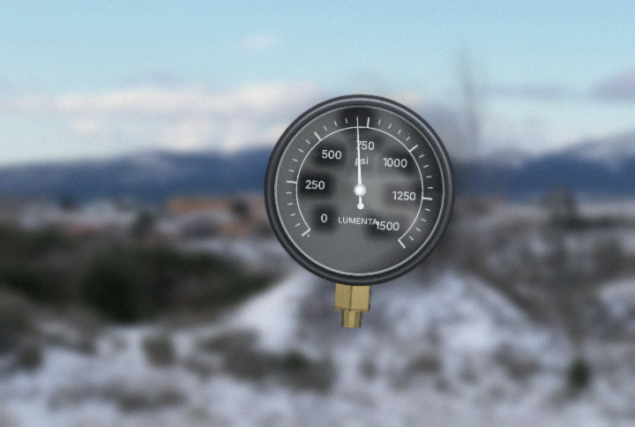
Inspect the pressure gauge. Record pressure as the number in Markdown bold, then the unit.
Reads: **700** psi
